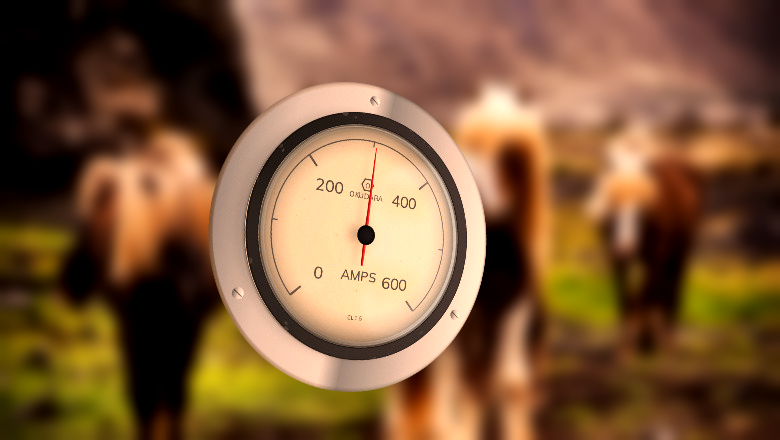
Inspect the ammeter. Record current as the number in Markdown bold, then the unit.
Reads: **300** A
